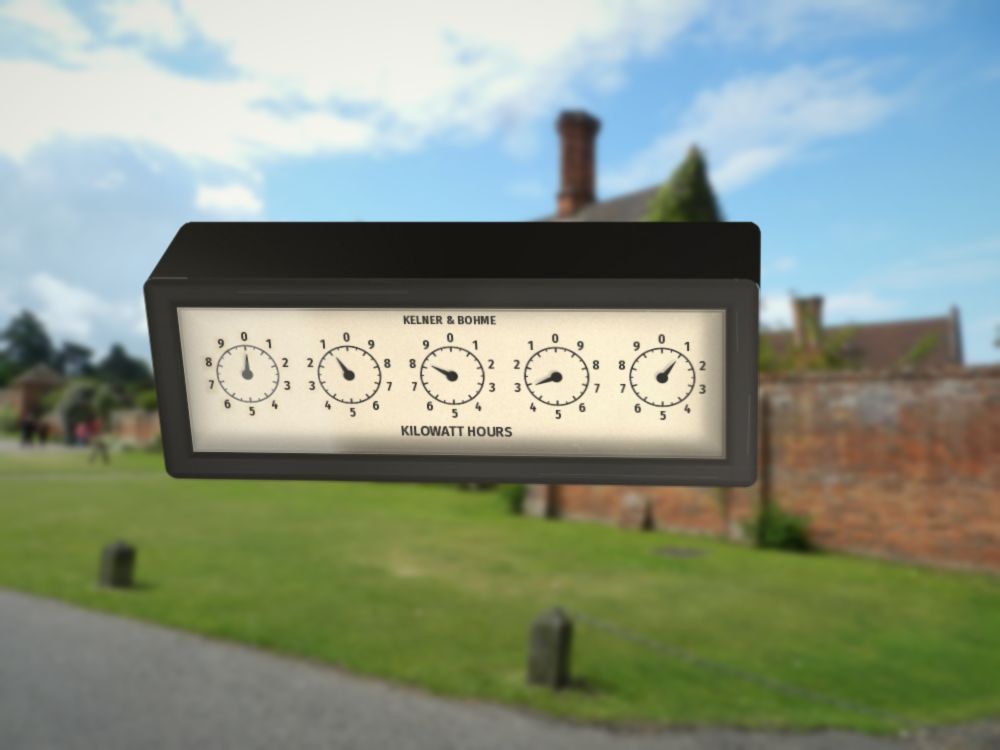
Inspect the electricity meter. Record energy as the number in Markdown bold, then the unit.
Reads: **831** kWh
